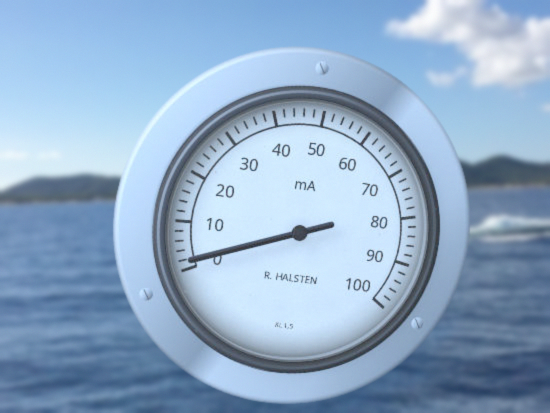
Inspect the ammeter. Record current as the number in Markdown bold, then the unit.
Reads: **2** mA
